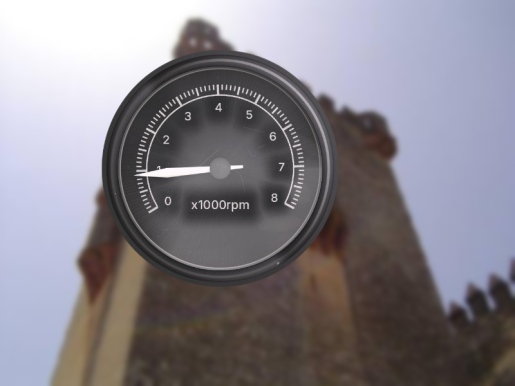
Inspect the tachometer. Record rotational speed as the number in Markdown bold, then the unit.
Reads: **900** rpm
